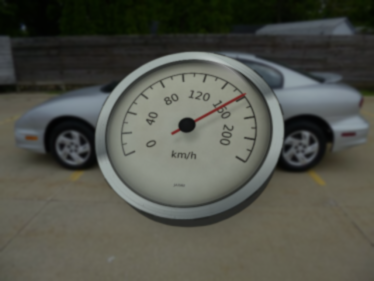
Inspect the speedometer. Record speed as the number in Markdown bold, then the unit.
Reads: **160** km/h
